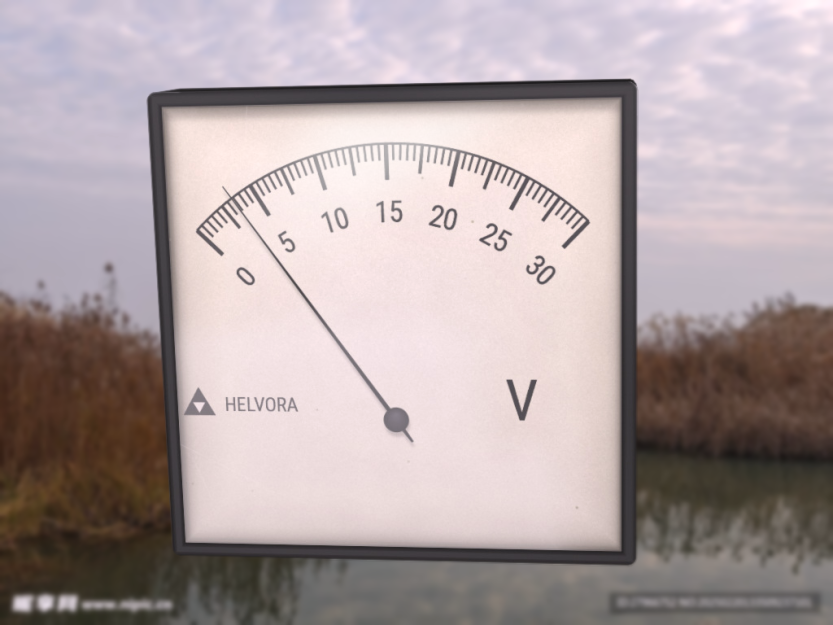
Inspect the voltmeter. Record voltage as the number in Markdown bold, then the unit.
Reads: **3.5** V
